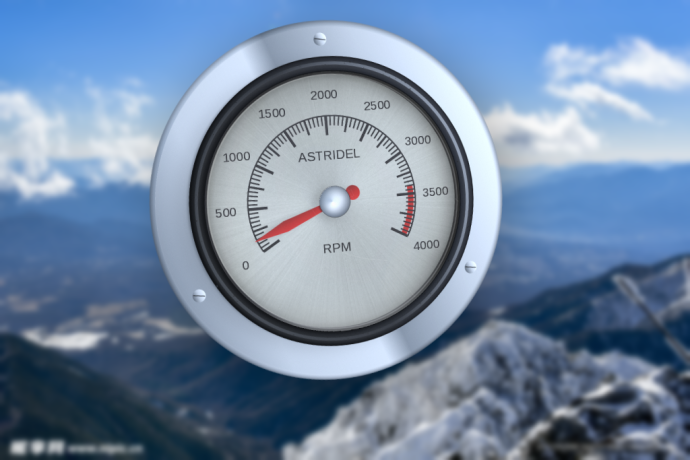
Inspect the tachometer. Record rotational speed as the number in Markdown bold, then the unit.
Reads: **150** rpm
